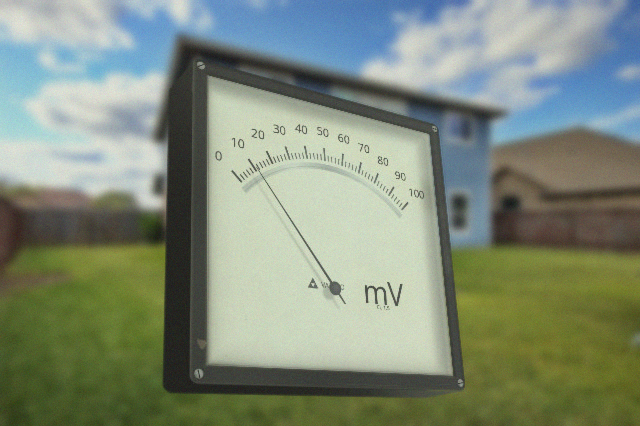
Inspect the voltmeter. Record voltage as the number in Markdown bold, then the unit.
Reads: **10** mV
